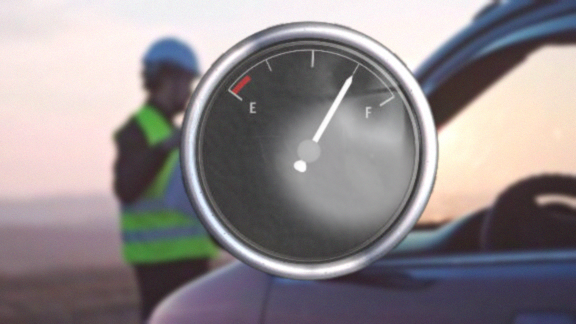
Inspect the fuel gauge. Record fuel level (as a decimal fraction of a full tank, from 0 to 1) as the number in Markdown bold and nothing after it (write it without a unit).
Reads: **0.75**
